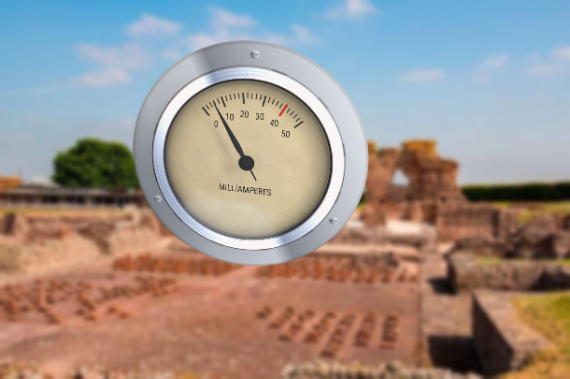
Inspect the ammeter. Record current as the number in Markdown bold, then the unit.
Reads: **6** mA
